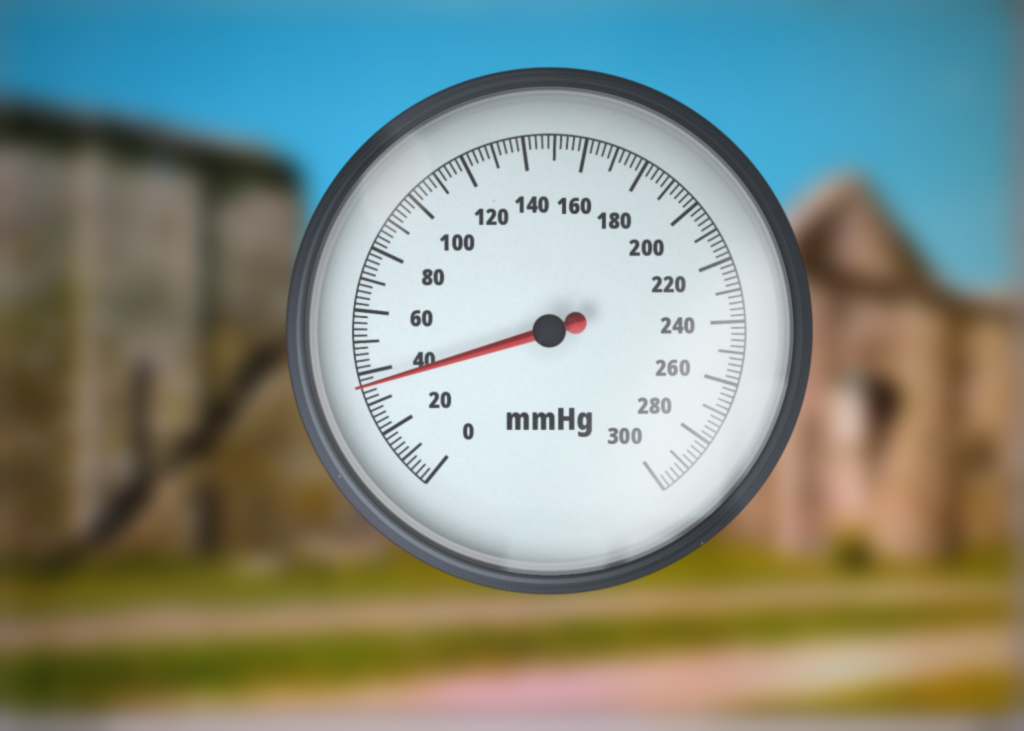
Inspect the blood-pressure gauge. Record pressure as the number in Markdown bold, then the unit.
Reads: **36** mmHg
